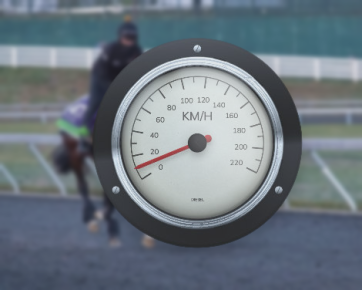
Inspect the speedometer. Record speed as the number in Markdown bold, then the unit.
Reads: **10** km/h
